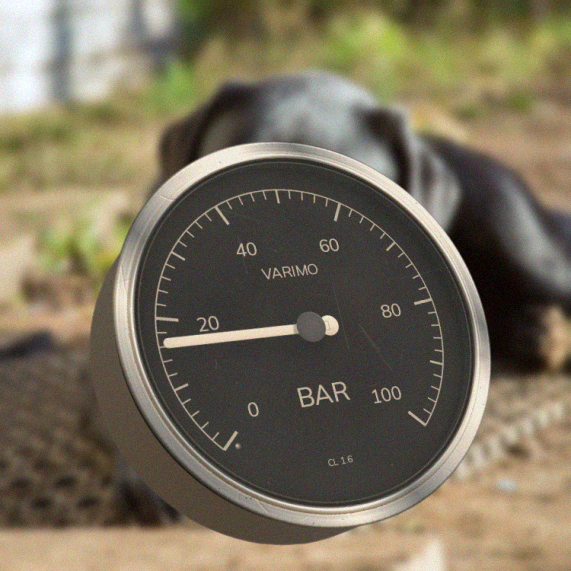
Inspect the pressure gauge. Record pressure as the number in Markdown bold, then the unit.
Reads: **16** bar
